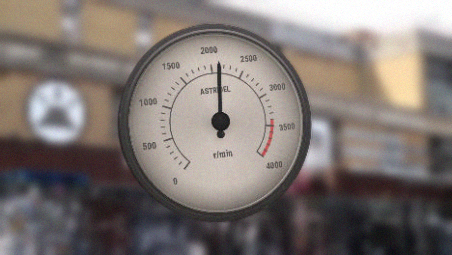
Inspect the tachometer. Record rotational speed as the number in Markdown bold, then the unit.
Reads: **2100** rpm
